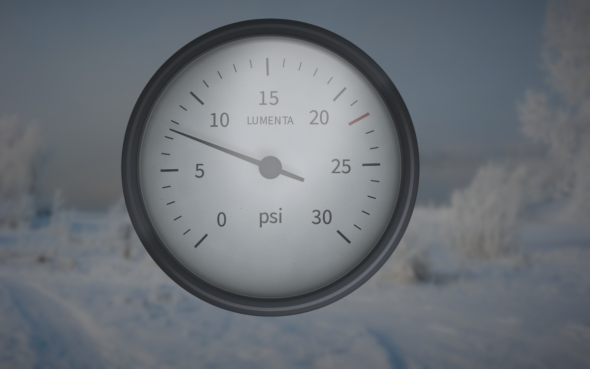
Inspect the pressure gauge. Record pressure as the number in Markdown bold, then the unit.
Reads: **7.5** psi
